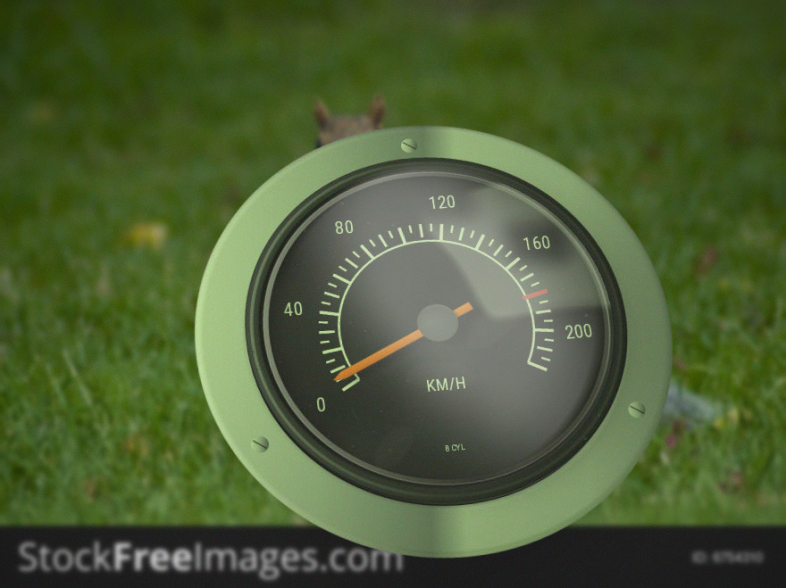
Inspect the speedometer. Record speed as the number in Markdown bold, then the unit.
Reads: **5** km/h
